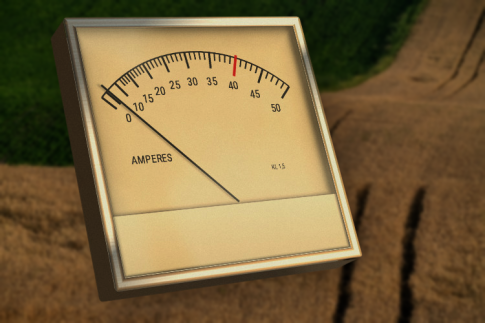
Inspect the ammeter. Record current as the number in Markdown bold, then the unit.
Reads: **5** A
